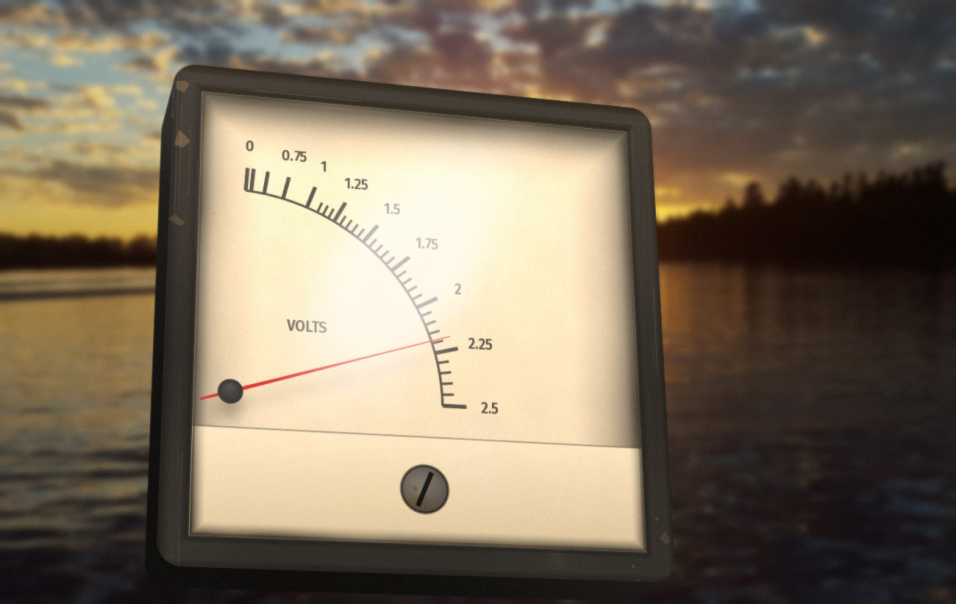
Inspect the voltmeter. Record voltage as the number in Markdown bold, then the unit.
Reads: **2.2** V
